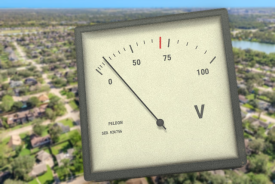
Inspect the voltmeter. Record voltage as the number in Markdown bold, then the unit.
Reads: **25** V
